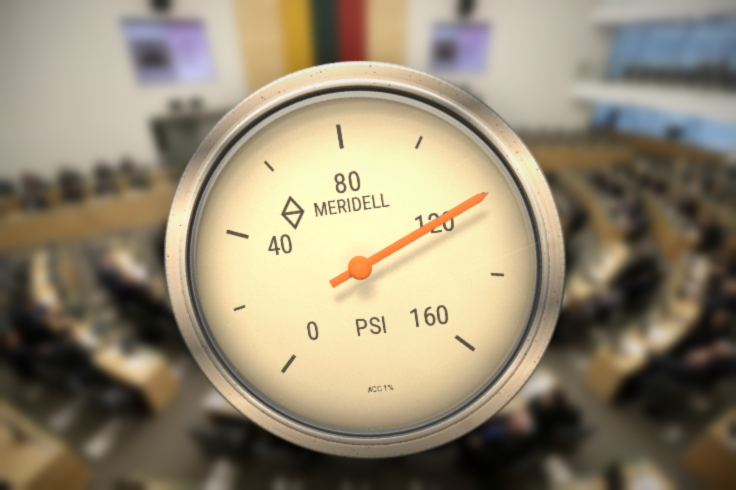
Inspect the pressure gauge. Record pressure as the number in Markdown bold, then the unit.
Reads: **120** psi
